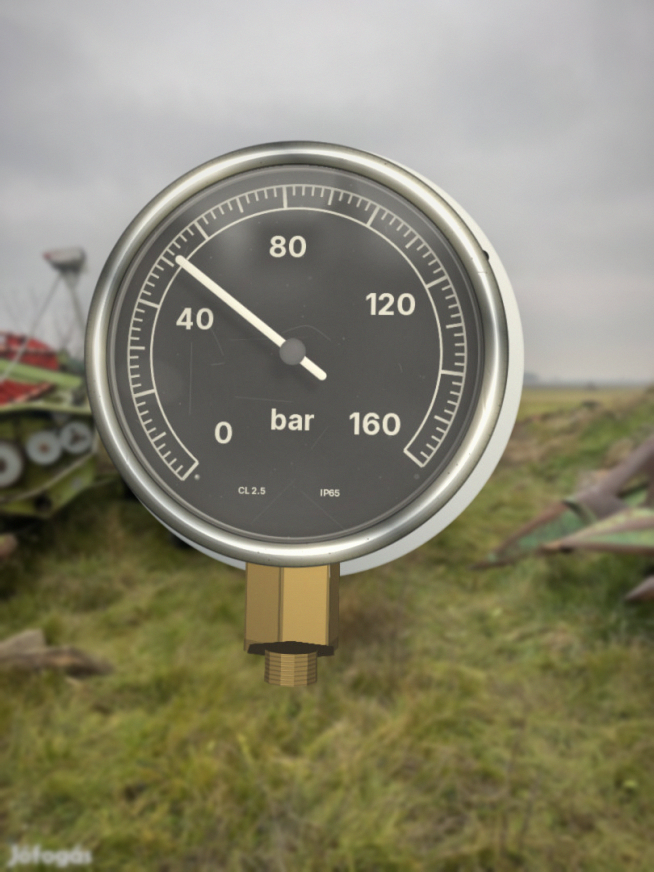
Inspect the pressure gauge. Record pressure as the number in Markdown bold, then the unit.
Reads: **52** bar
